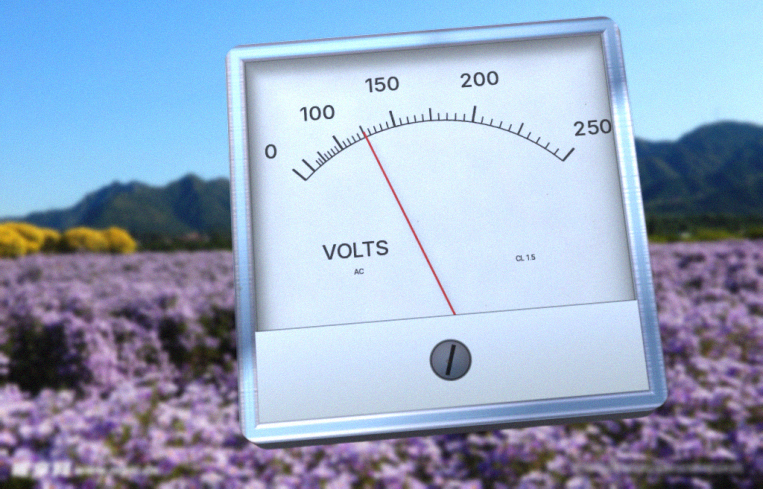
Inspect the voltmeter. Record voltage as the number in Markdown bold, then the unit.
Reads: **125** V
